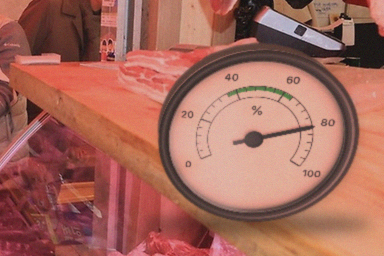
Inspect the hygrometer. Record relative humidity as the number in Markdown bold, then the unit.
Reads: **80** %
